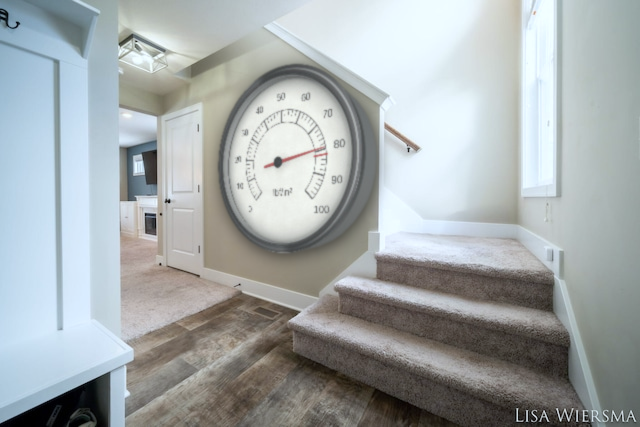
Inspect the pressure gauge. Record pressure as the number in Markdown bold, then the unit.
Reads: **80** psi
